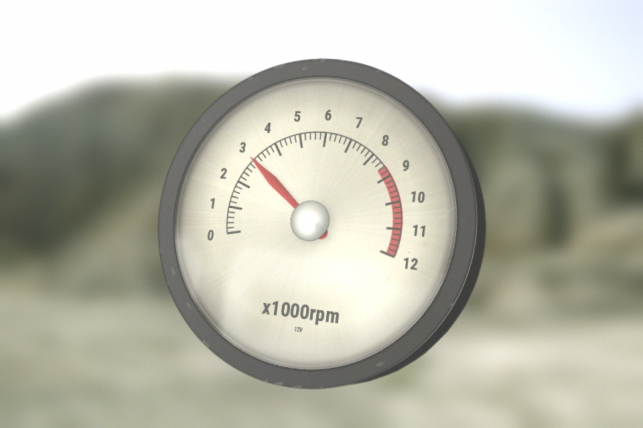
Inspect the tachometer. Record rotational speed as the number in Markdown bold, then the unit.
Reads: **3000** rpm
